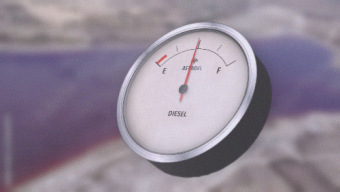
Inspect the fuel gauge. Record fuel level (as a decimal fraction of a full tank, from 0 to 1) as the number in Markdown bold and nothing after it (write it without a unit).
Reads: **0.5**
